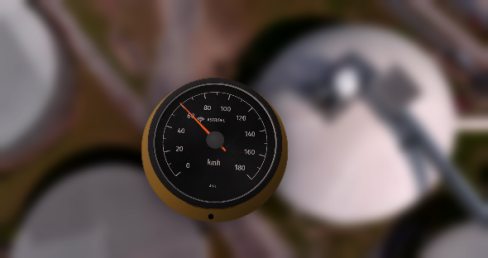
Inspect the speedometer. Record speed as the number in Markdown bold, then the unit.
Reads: **60** km/h
